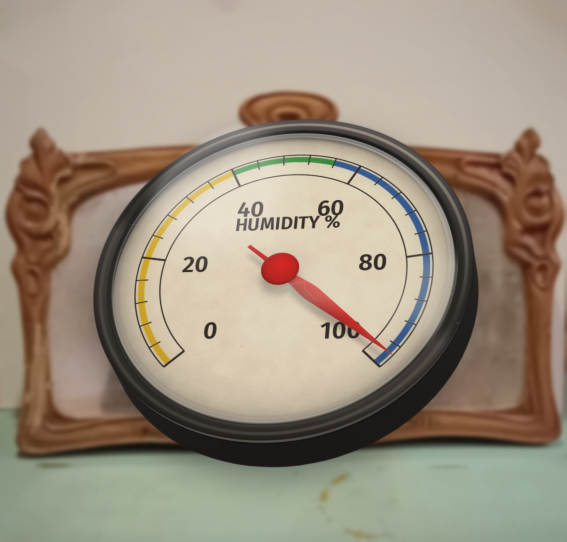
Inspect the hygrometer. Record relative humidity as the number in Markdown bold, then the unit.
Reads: **98** %
